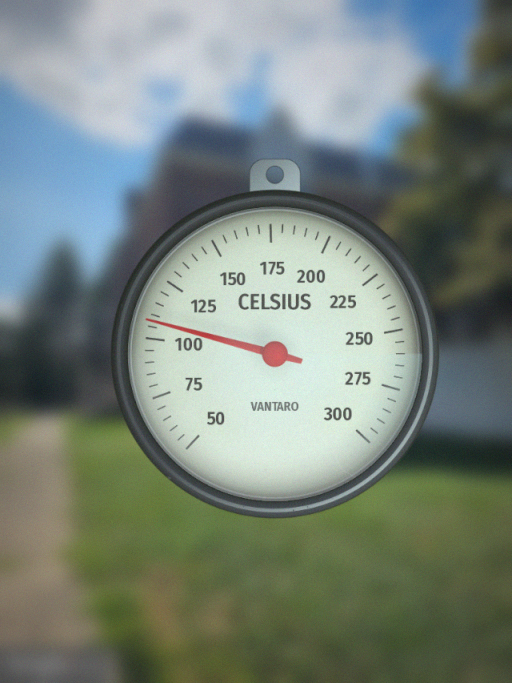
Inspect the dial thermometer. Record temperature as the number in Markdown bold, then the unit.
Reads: **107.5** °C
